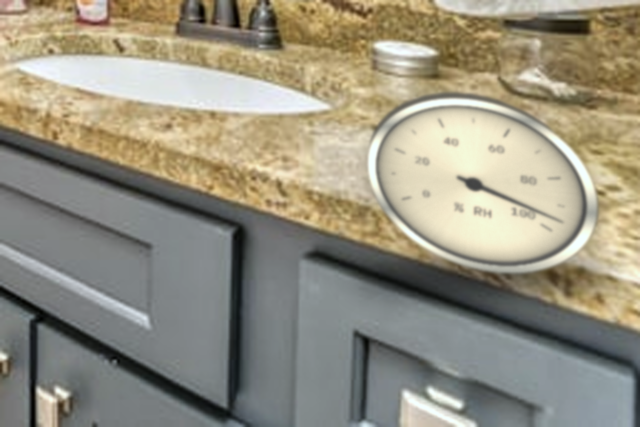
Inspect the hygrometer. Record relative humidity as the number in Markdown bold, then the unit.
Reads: **95** %
